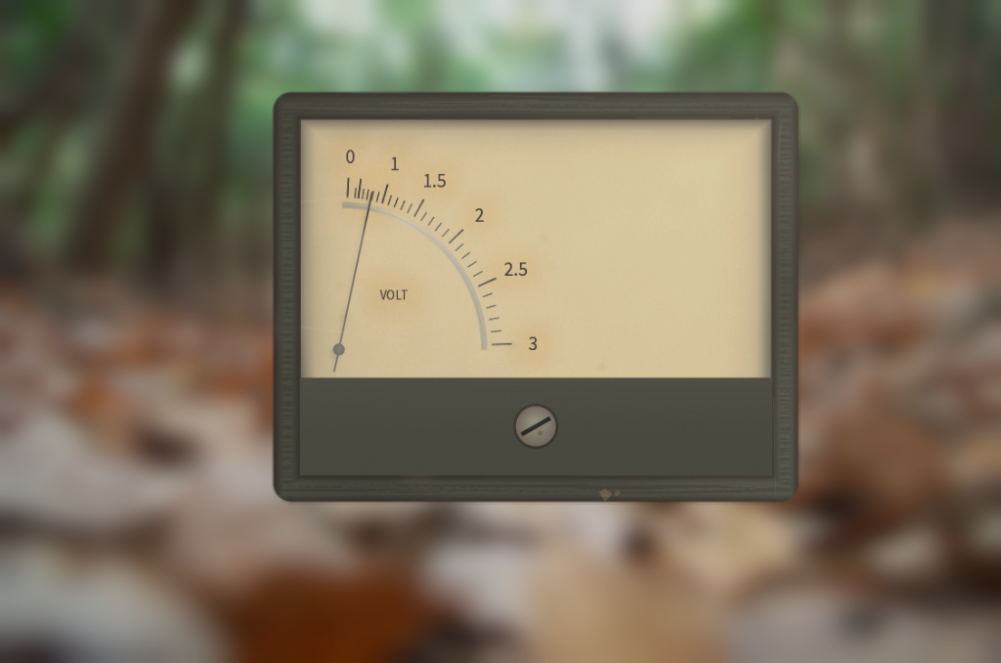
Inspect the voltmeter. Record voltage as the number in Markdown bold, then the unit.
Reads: **0.8** V
